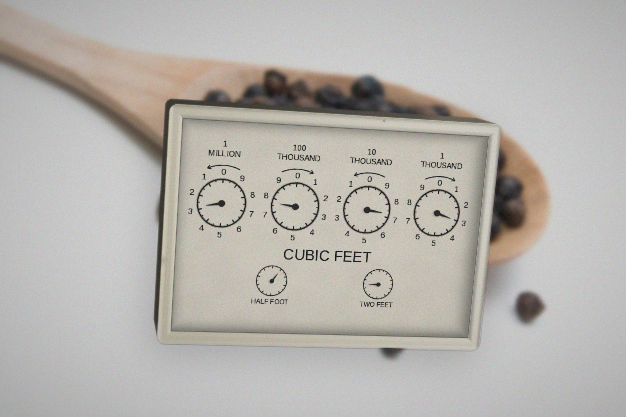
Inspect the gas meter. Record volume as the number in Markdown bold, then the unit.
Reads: **277300** ft³
